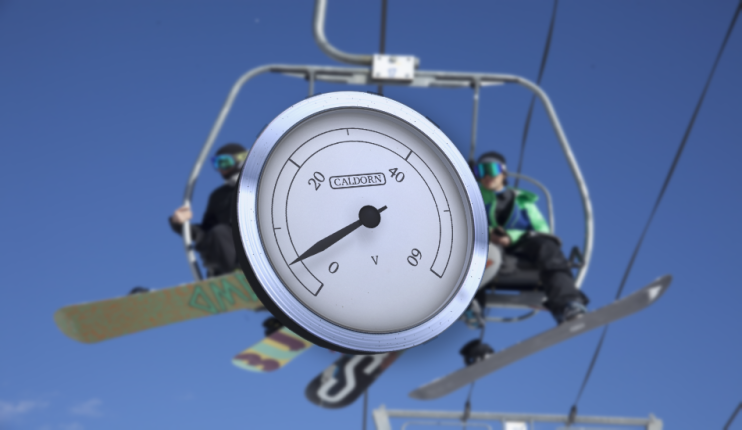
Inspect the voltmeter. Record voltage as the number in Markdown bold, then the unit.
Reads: **5** V
